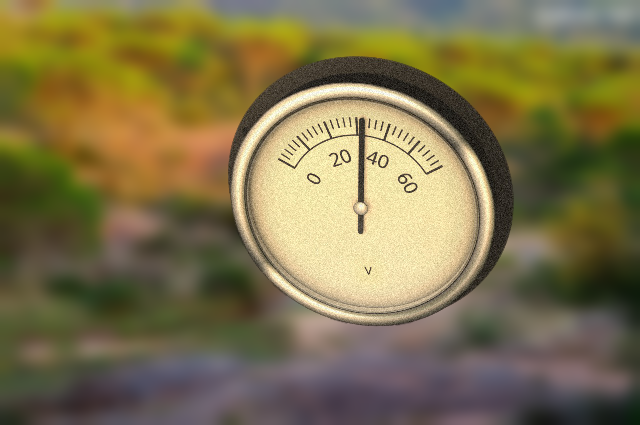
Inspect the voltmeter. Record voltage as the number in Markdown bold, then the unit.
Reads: **32** V
